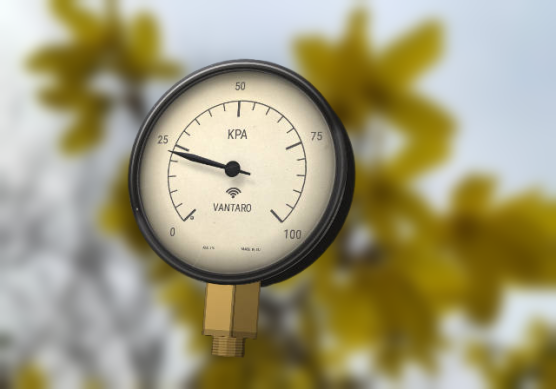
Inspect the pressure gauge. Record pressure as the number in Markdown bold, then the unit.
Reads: **22.5** kPa
